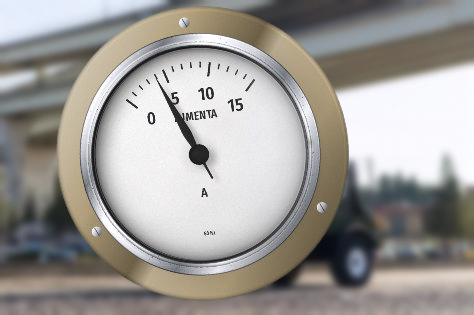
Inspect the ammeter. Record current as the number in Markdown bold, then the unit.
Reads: **4** A
